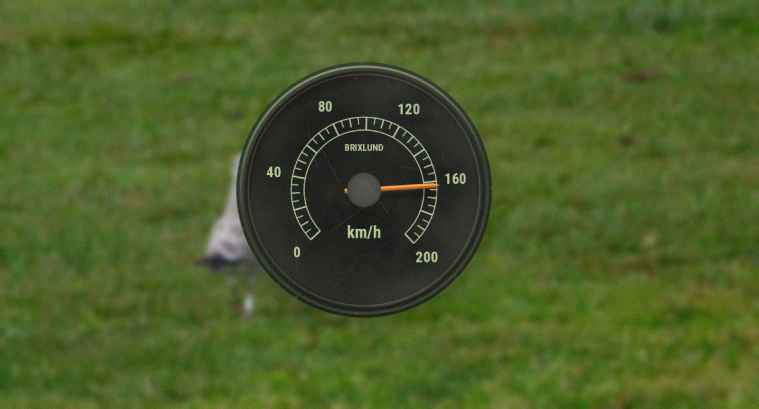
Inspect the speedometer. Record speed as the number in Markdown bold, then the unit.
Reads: **162.5** km/h
